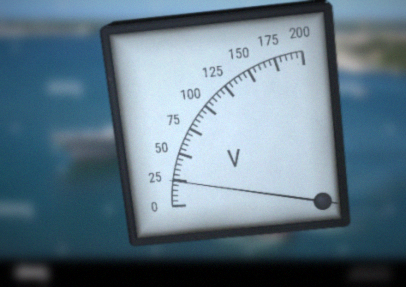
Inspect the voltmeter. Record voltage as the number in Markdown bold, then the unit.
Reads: **25** V
